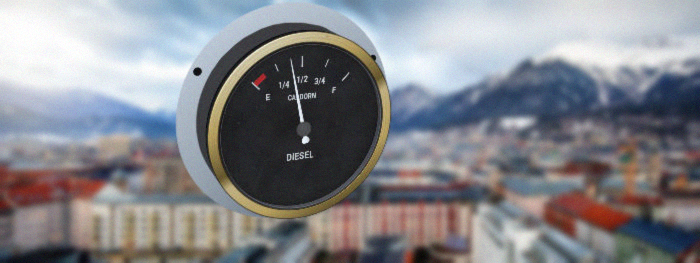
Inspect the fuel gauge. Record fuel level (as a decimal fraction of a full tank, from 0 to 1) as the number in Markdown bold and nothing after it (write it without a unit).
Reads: **0.375**
